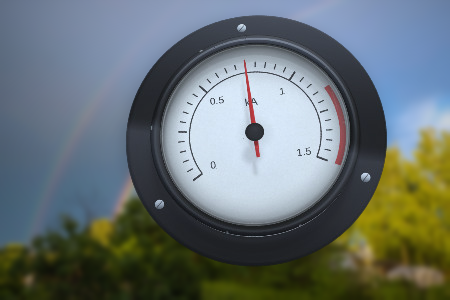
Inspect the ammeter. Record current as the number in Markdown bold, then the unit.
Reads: **0.75** kA
